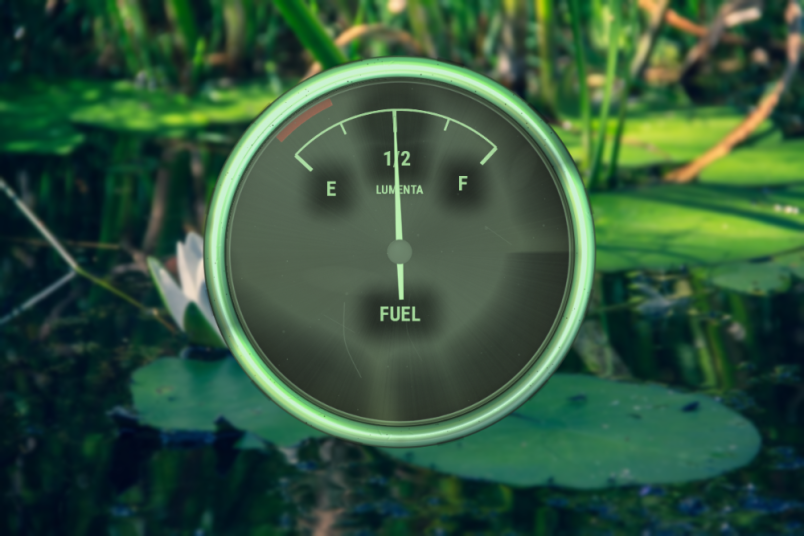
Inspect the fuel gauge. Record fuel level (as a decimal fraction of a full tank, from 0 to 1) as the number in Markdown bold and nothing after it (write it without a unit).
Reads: **0.5**
